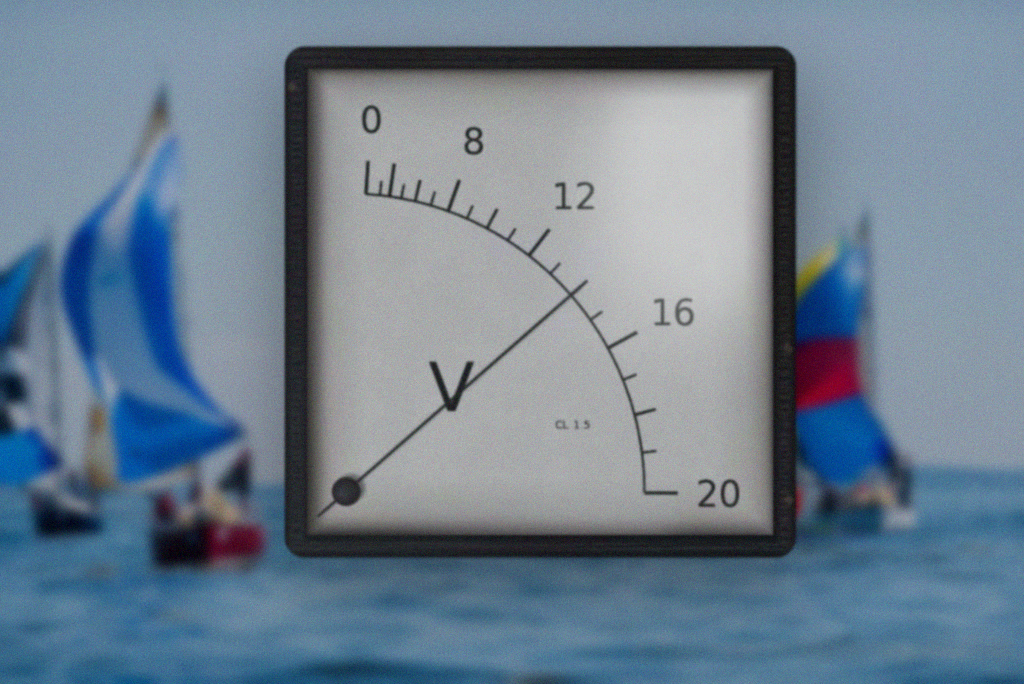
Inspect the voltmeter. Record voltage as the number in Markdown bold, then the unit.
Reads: **14** V
